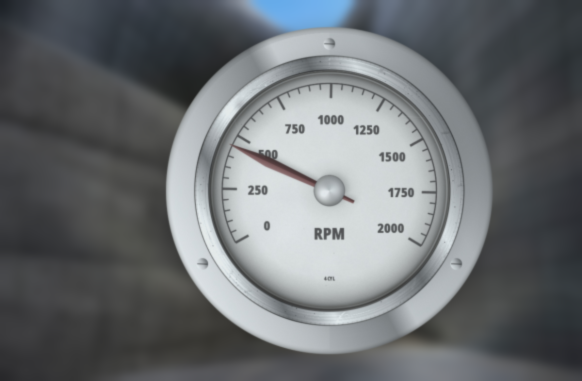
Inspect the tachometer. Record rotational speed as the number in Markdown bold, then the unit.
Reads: **450** rpm
